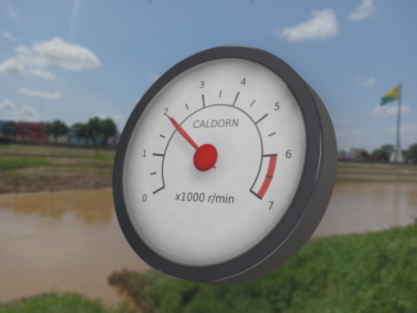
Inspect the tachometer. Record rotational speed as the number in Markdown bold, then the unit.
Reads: **2000** rpm
